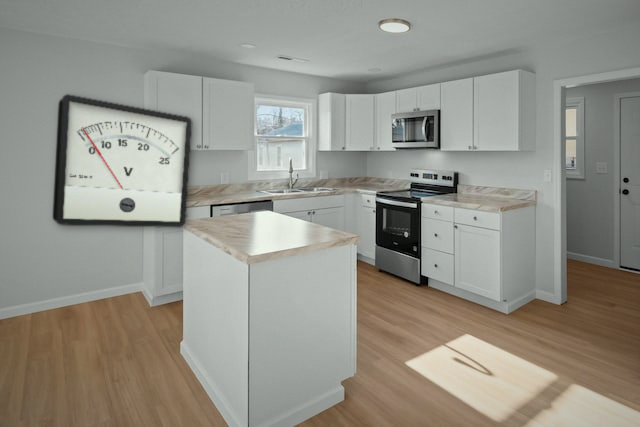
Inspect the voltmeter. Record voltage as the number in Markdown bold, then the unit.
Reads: **5** V
